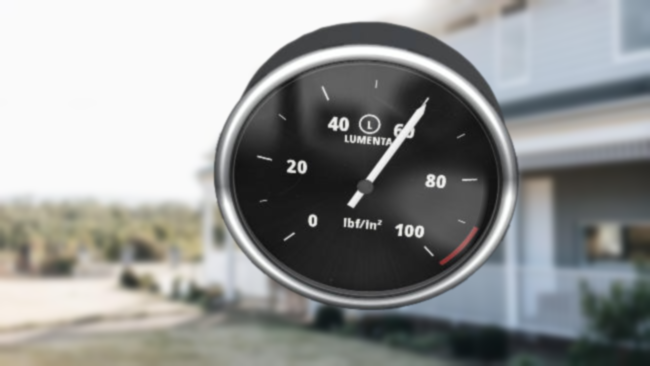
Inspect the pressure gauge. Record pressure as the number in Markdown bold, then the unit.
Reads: **60** psi
